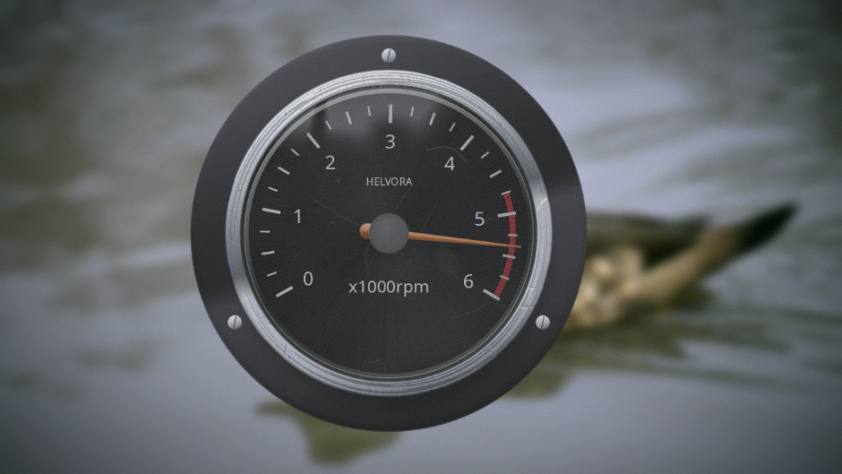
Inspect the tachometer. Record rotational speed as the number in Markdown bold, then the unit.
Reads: **5375** rpm
